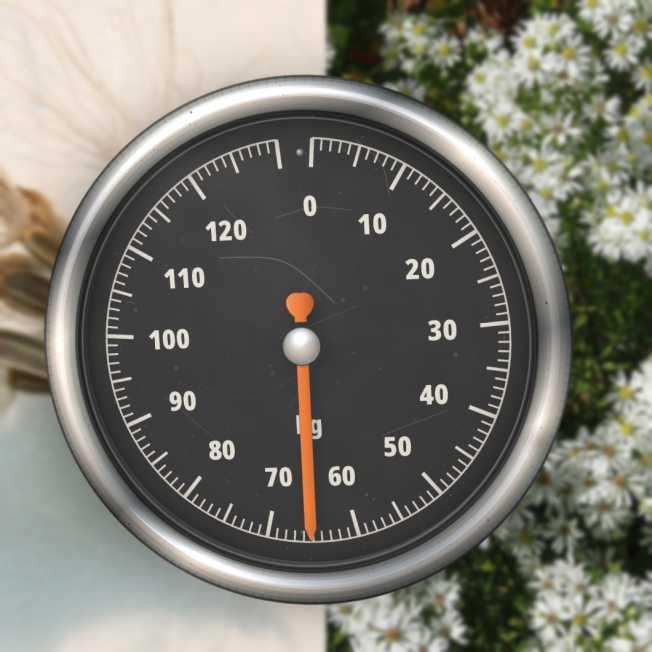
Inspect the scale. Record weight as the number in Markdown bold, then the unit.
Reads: **65** kg
